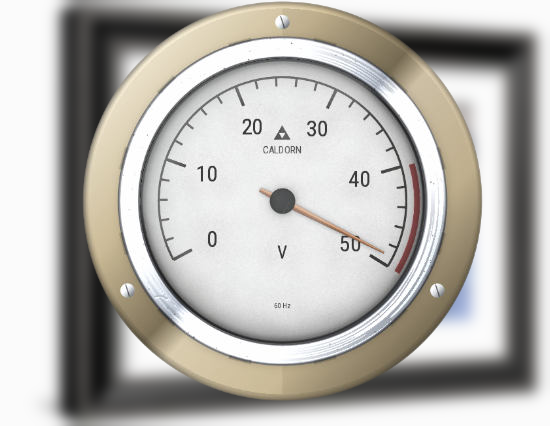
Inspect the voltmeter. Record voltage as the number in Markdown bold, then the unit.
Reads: **49** V
